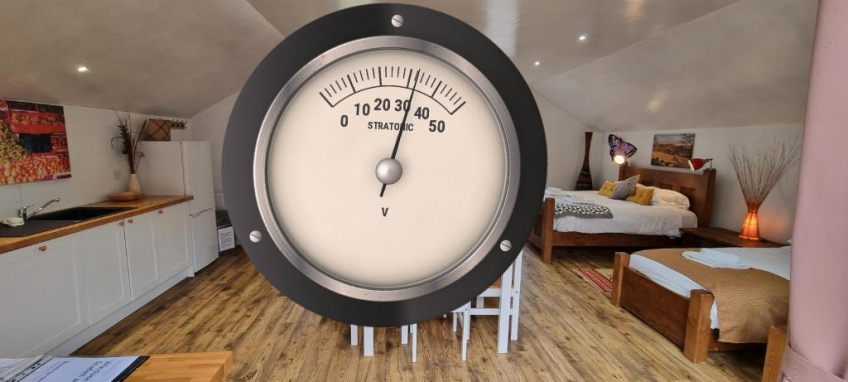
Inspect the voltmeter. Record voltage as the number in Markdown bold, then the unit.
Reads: **32** V
